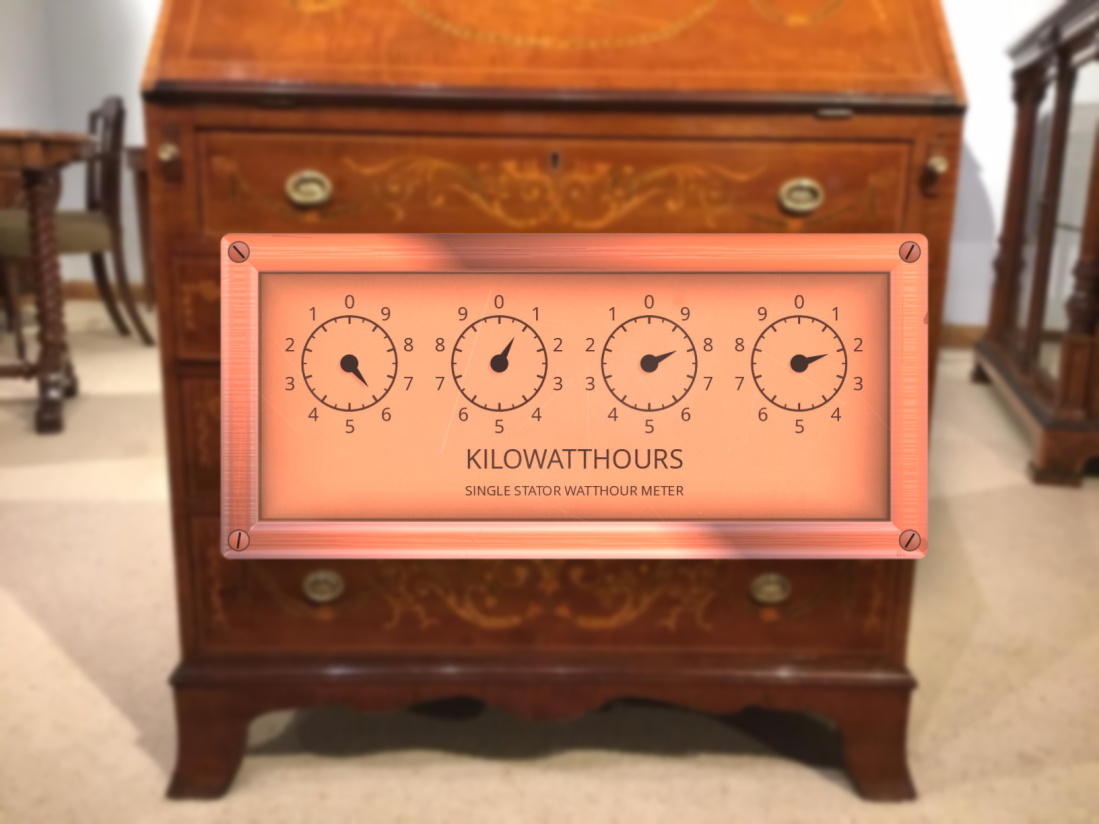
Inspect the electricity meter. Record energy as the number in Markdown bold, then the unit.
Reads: **6082** kWh
